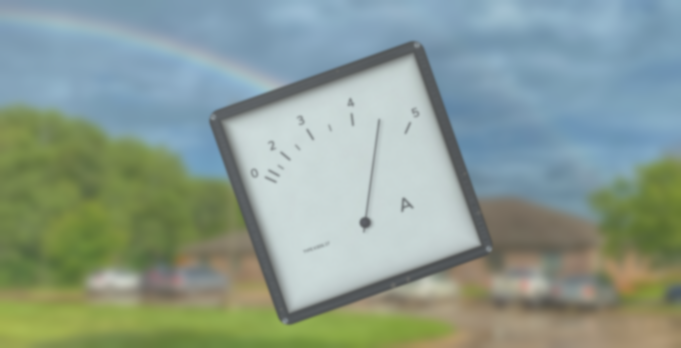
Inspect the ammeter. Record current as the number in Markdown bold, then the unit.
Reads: **4.5** A
